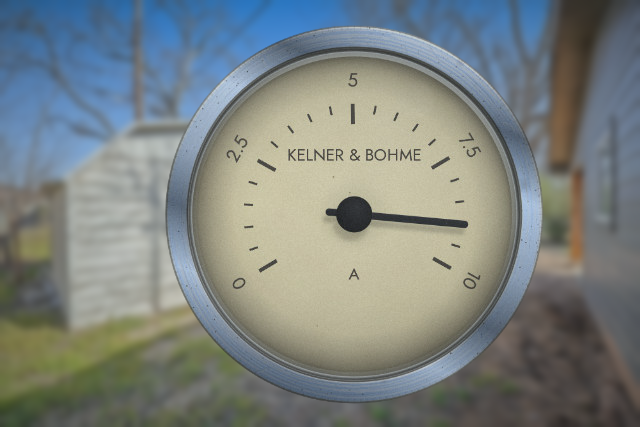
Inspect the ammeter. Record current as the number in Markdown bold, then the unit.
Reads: **9** A
